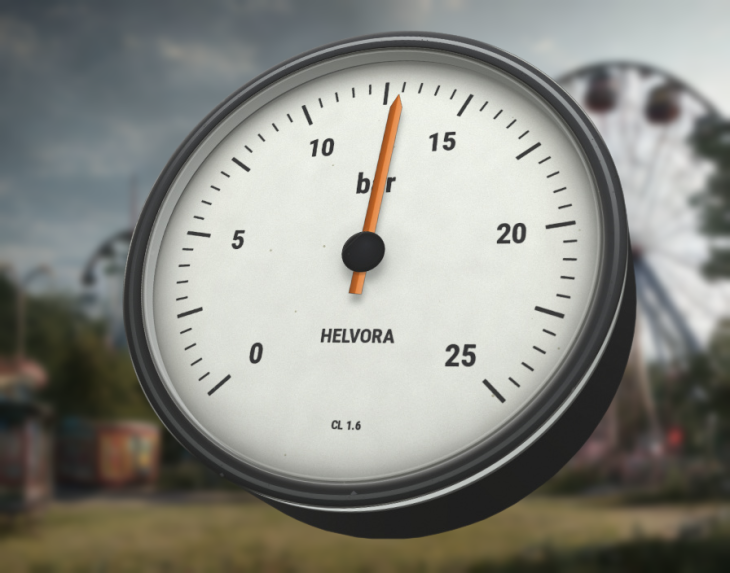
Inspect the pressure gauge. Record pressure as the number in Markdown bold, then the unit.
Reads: **13** bar
